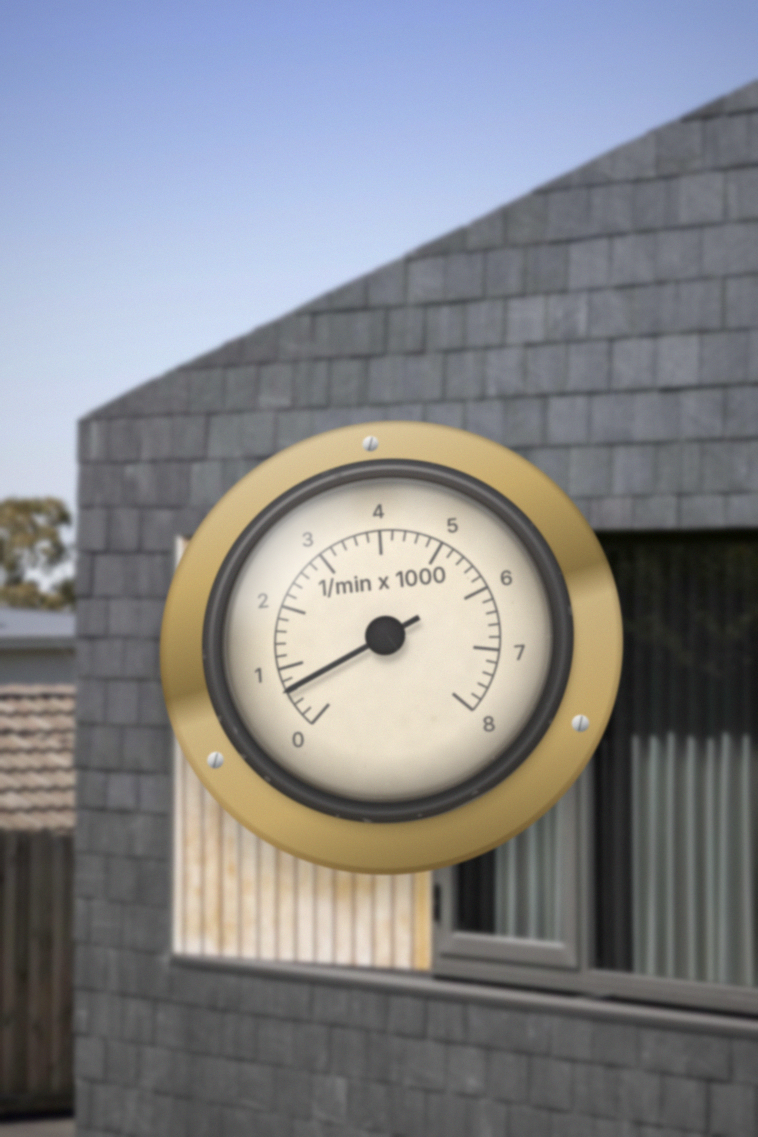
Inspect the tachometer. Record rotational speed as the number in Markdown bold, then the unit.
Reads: **600** rpm
